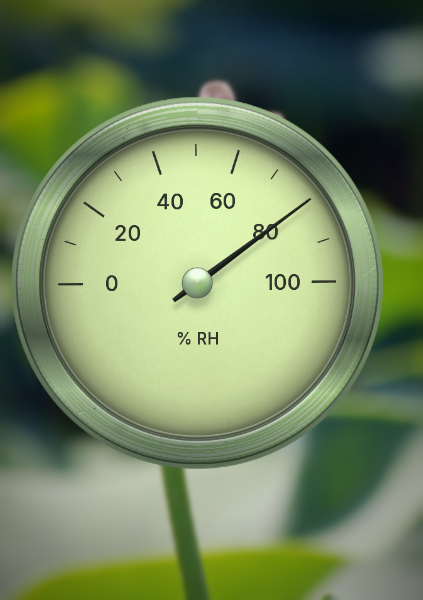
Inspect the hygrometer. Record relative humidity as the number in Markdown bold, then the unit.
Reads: **80** %
